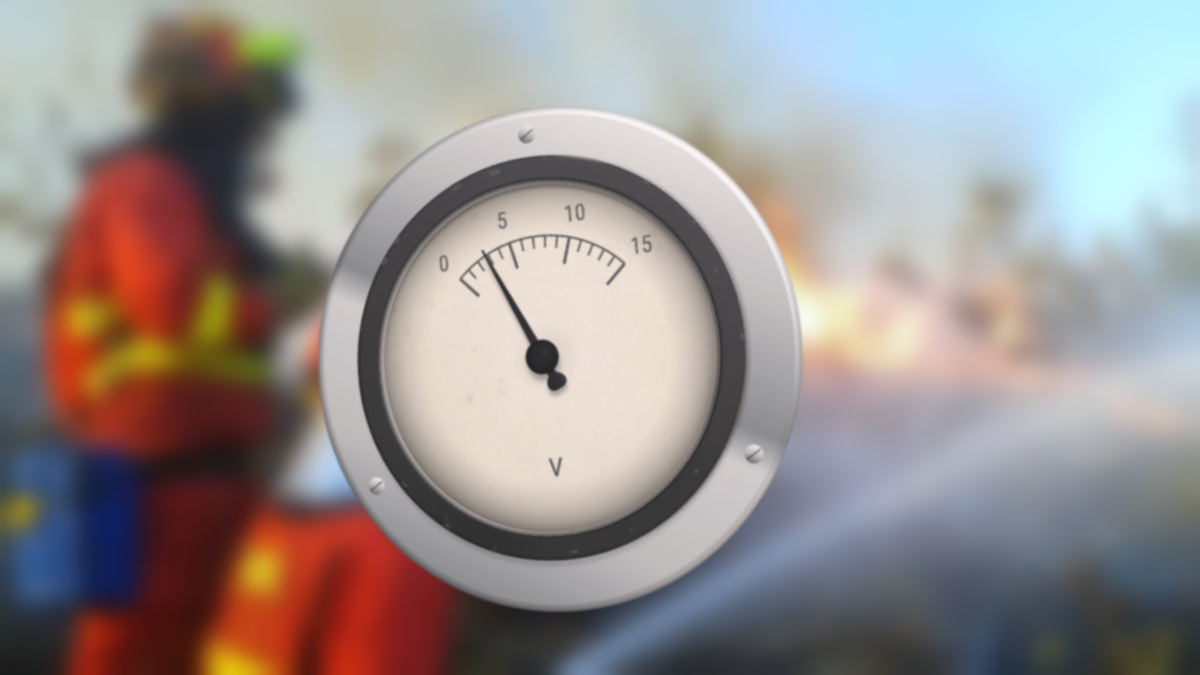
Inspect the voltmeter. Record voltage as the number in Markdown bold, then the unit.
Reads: **3** V
